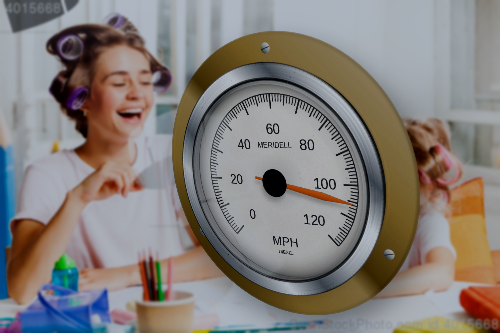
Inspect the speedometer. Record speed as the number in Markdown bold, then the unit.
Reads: **105** mph
